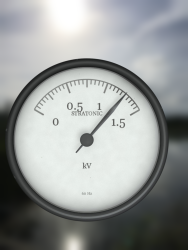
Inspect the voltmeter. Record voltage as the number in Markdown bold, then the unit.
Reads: **1.25** kV
